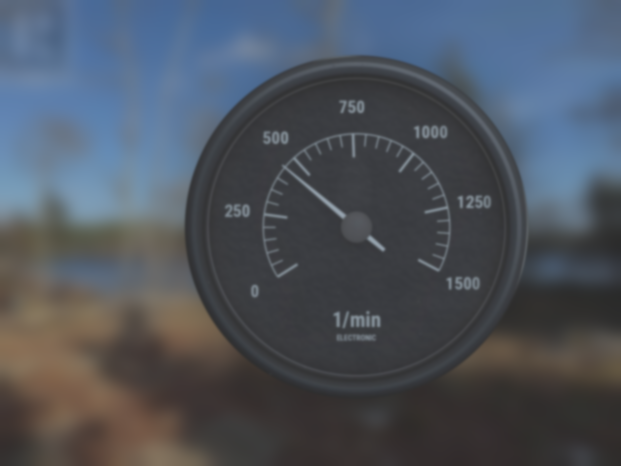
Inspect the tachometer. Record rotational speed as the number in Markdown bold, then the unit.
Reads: **450** rpm
